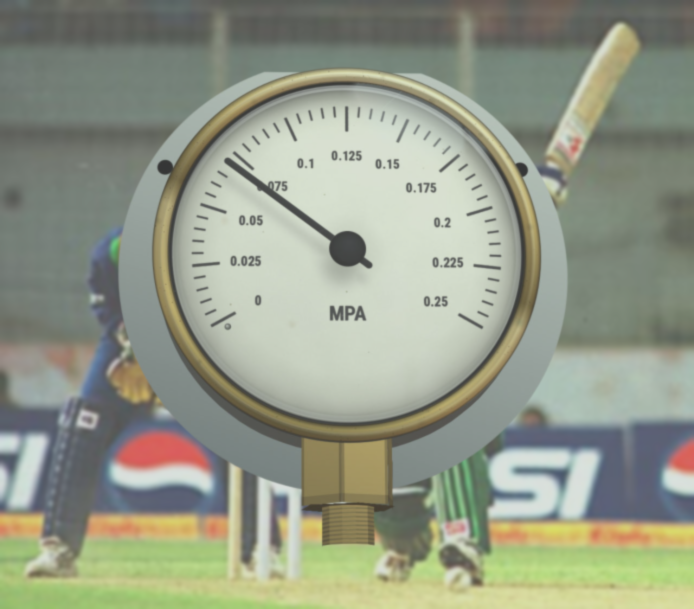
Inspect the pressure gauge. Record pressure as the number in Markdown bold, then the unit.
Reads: **0.07** MPa
